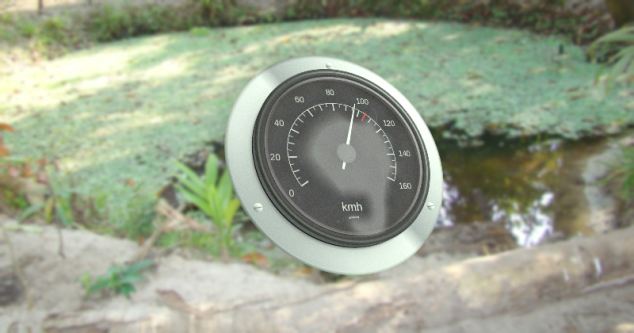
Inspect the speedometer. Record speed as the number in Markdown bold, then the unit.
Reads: **95** km/h
